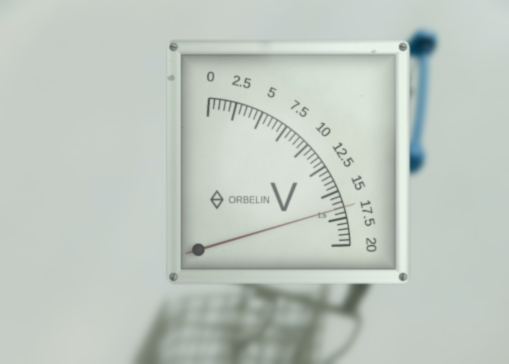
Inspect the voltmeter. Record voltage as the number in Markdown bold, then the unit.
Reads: **16.5** V
